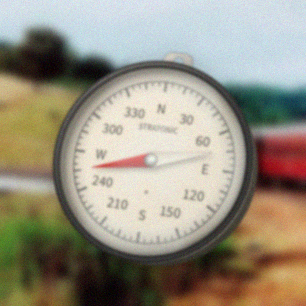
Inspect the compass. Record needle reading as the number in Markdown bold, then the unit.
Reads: **255** °
